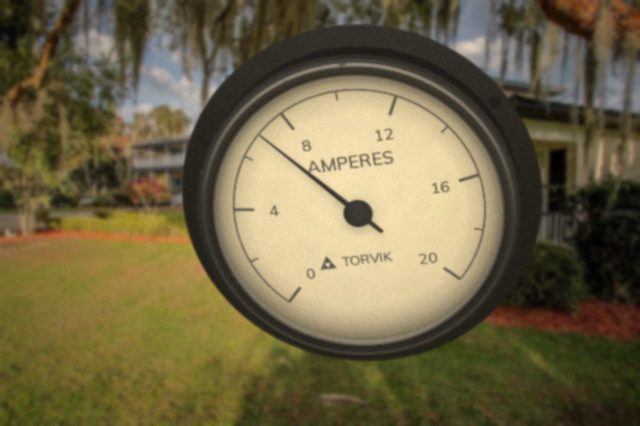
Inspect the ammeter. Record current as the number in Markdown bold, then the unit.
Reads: **7** A
